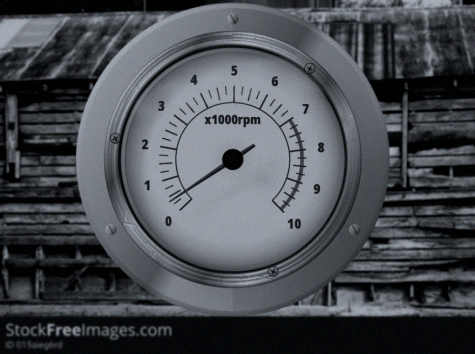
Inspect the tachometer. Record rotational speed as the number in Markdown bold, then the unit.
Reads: **375** rpm
